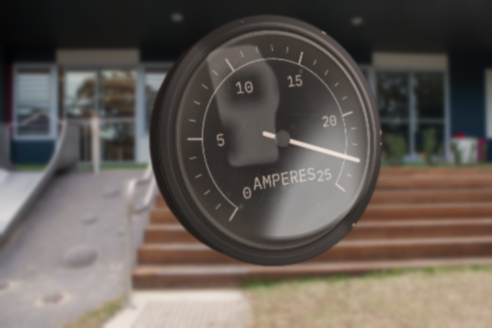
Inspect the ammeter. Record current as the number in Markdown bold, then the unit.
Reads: **23** A
